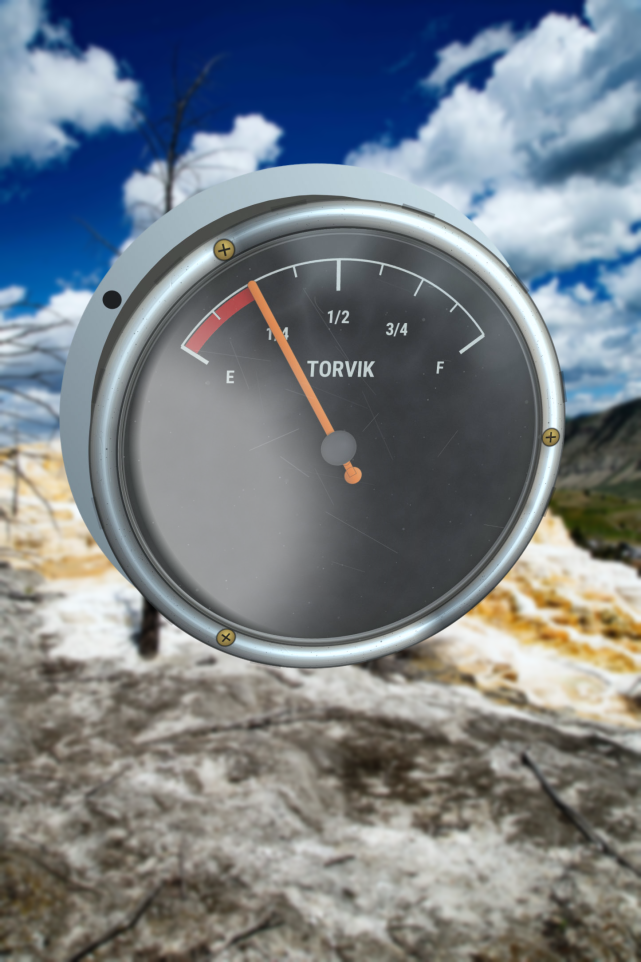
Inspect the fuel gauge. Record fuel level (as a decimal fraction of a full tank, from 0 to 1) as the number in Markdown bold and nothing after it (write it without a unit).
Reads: **0.25**
